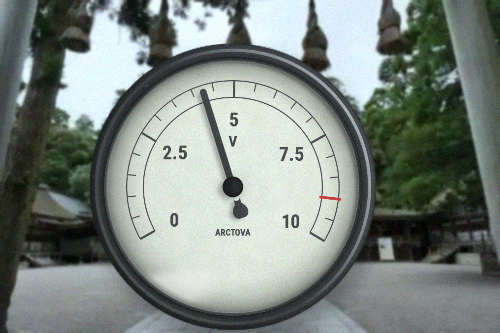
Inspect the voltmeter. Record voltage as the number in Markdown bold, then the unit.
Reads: **4.25** V
